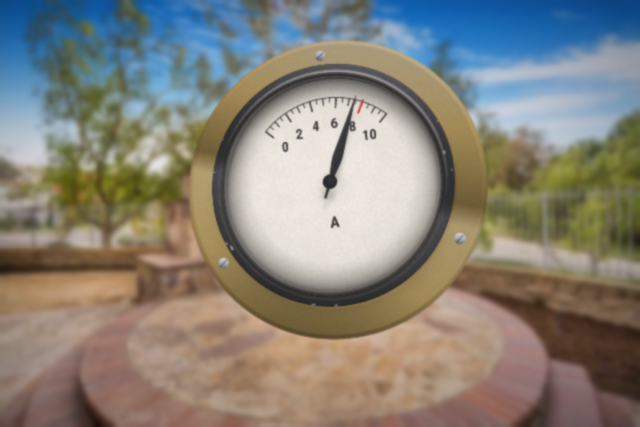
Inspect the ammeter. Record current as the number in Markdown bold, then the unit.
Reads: **7.5** A
